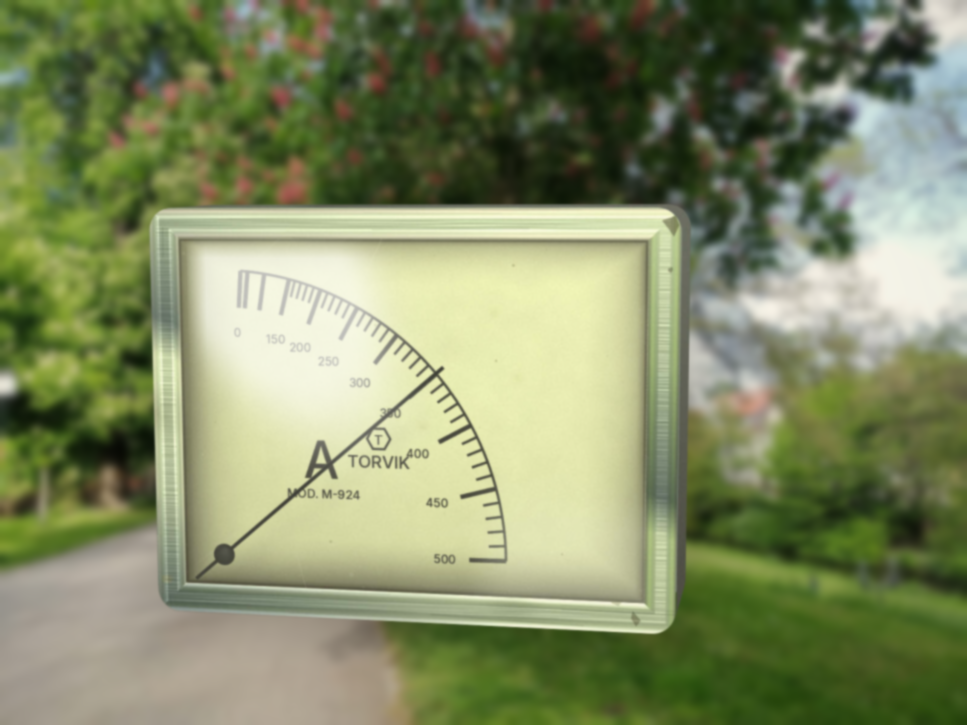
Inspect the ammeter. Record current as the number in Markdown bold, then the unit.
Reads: **350** A
